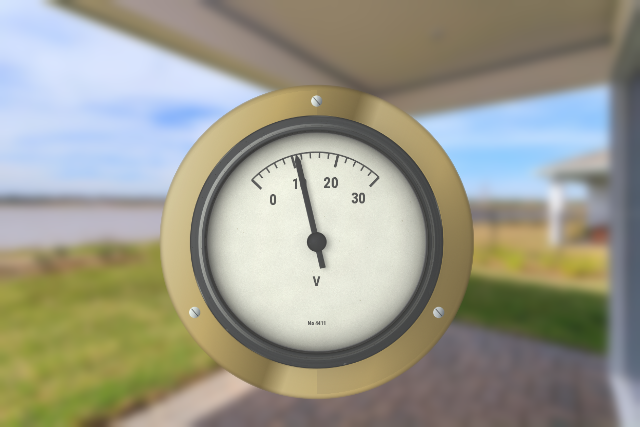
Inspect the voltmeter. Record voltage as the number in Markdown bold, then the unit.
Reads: **11** V
